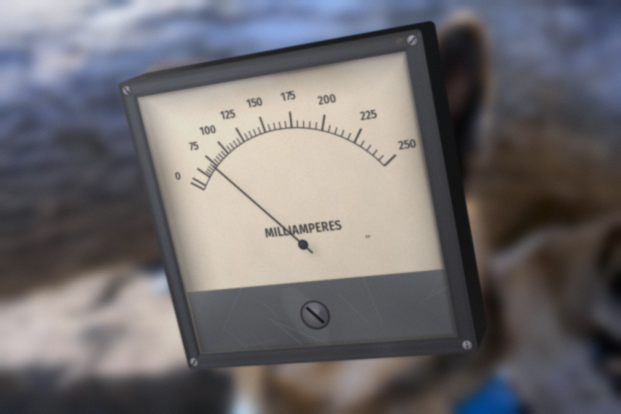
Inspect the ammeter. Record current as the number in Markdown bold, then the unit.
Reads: **75** mA
